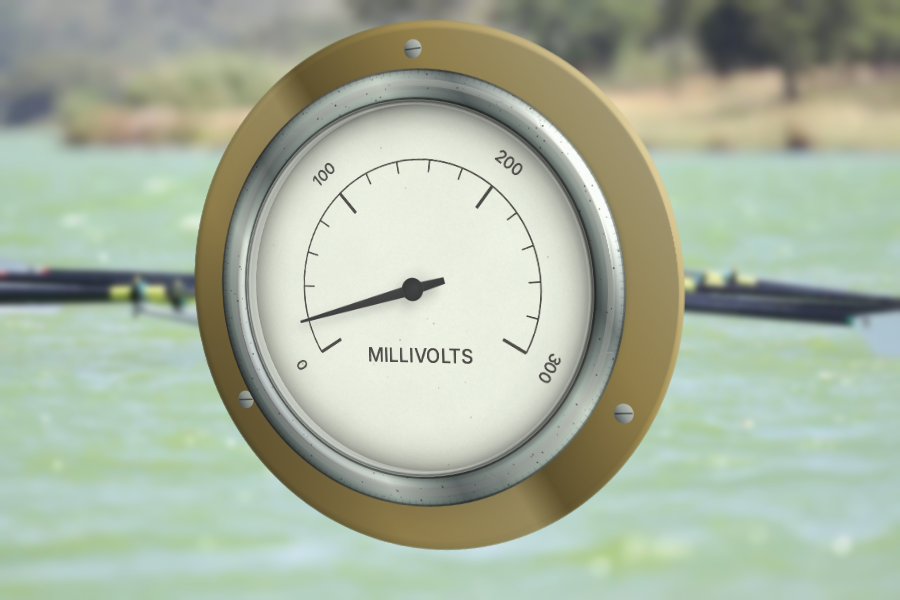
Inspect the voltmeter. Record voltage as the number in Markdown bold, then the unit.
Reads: **20** mV
